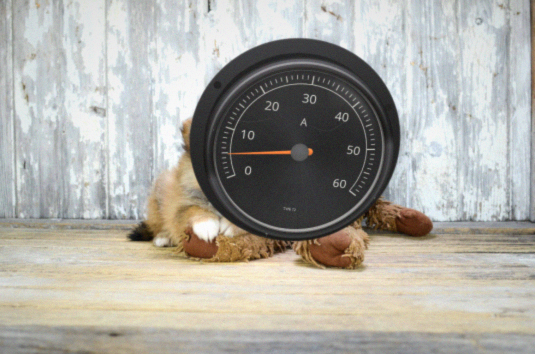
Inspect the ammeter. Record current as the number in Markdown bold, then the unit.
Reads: **5** A
